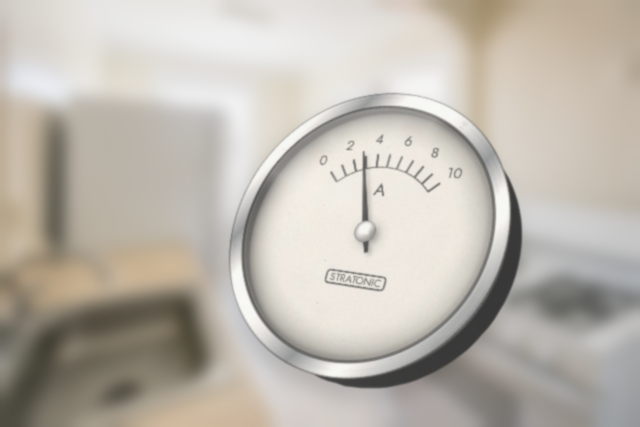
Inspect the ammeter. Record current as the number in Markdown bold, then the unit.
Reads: **3** A
